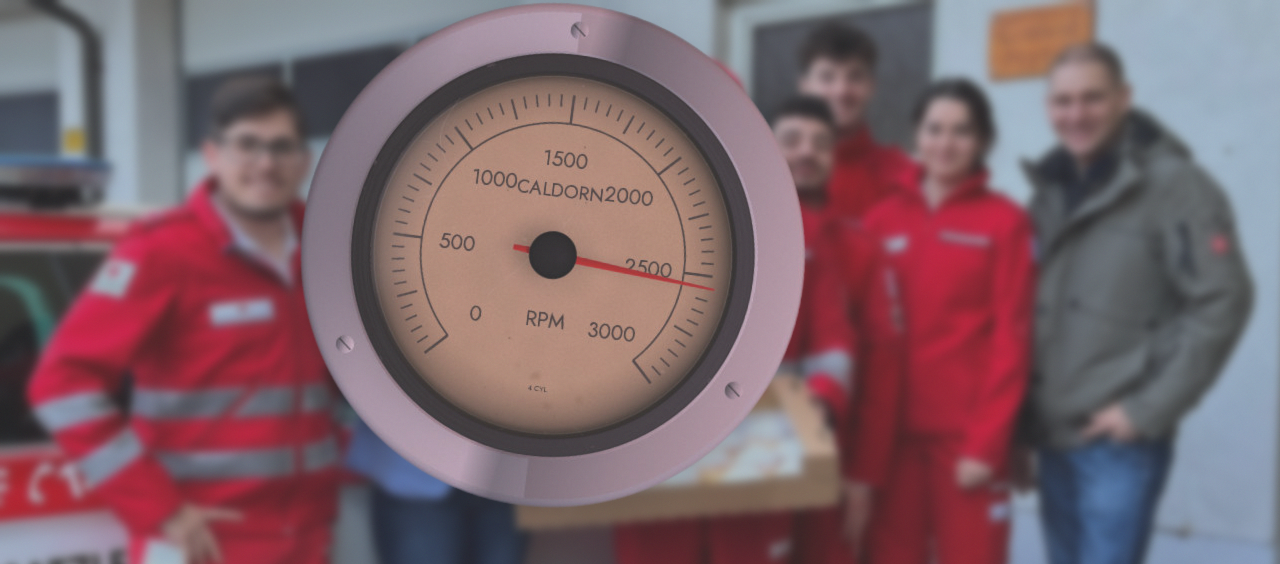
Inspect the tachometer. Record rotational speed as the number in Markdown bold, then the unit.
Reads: **2550** rpm
